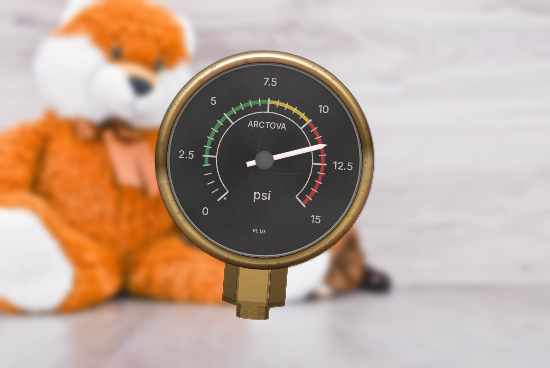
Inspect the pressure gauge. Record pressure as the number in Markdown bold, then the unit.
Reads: **11.5** psi
